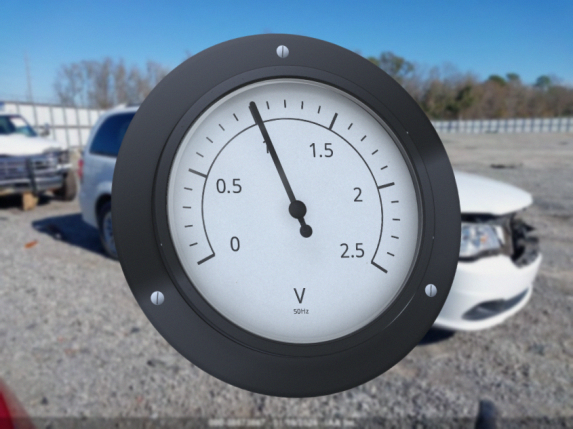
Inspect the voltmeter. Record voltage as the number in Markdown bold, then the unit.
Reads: **1** V
